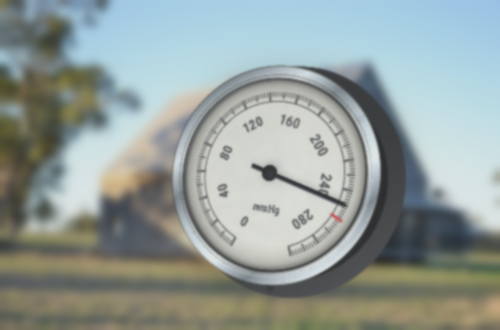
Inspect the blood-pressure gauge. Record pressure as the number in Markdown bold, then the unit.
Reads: **250** mmHg
